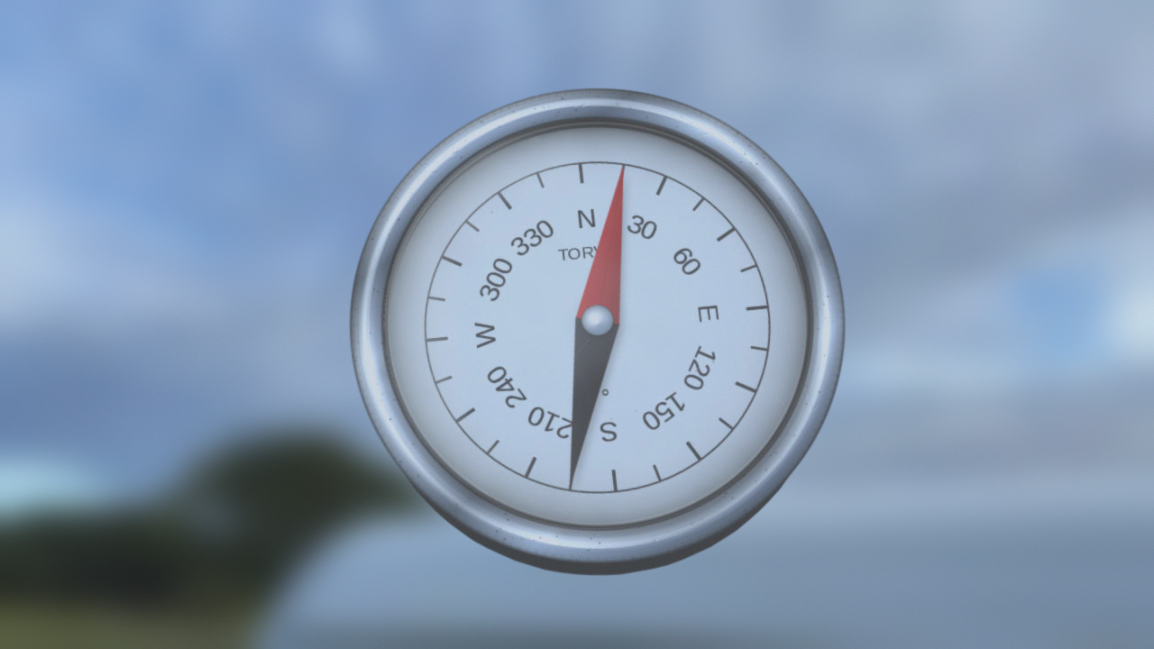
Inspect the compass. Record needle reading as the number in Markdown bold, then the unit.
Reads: **15** °
